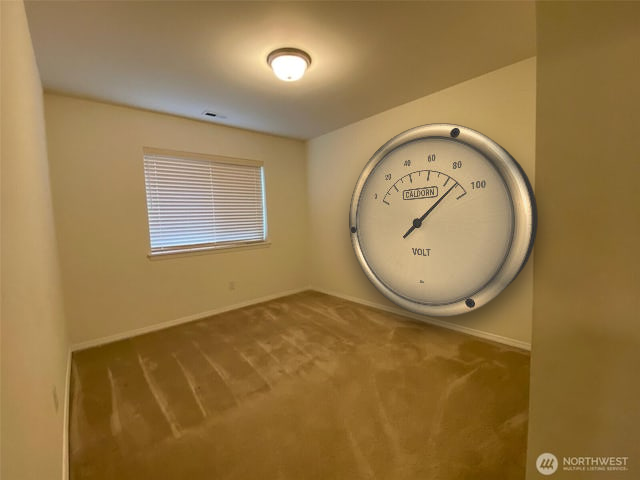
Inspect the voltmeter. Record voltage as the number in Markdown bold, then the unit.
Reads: **90** V
